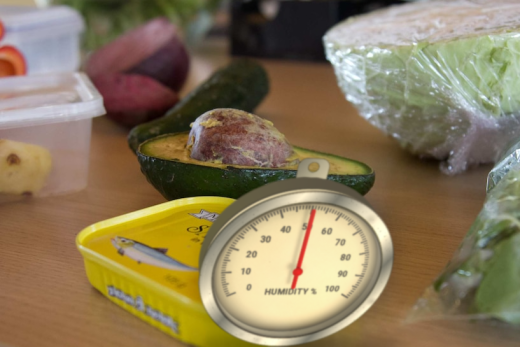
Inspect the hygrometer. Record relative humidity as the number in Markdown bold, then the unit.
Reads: **50** %
